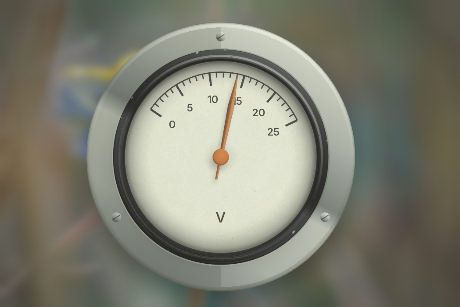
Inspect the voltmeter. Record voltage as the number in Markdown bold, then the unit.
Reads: **14** V
